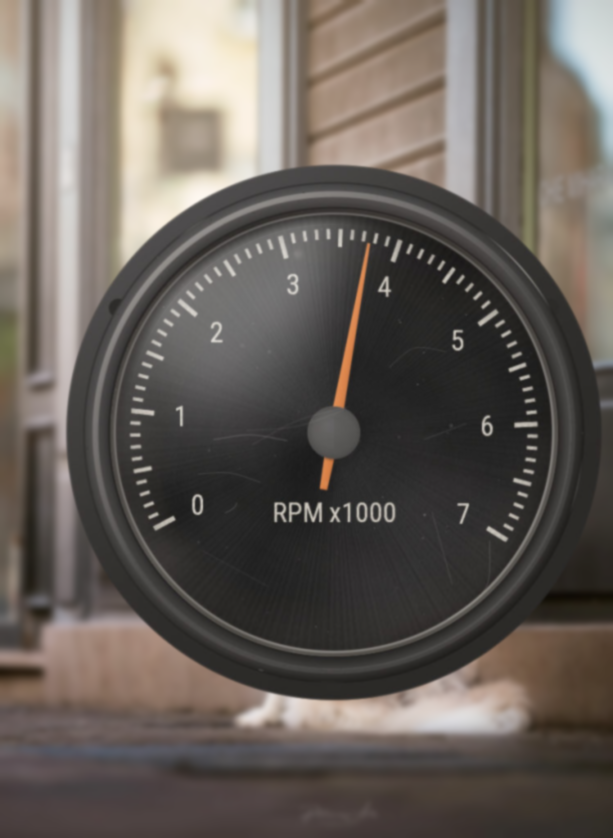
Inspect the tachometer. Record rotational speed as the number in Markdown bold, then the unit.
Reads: **3750** rpm
